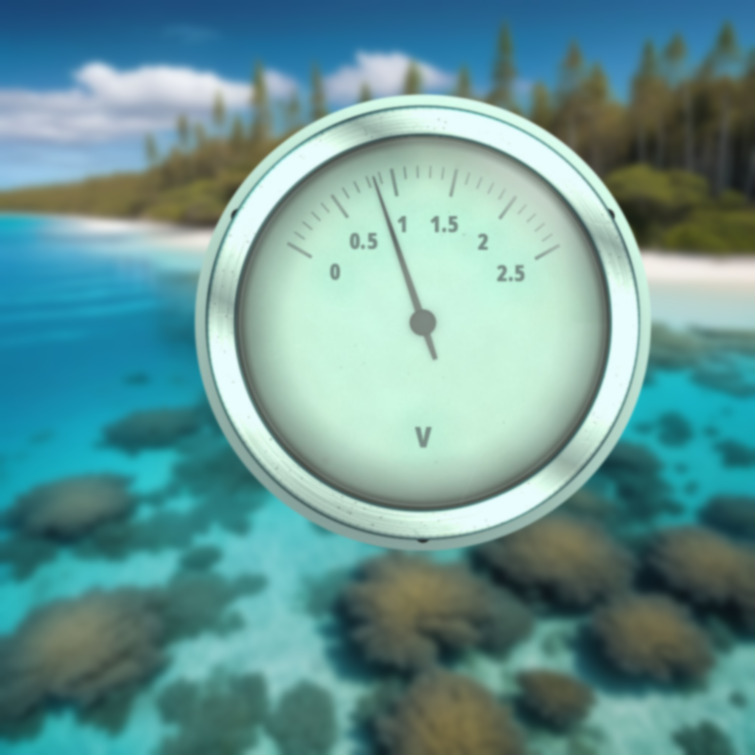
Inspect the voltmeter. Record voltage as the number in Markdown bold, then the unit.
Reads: **0.85** V
